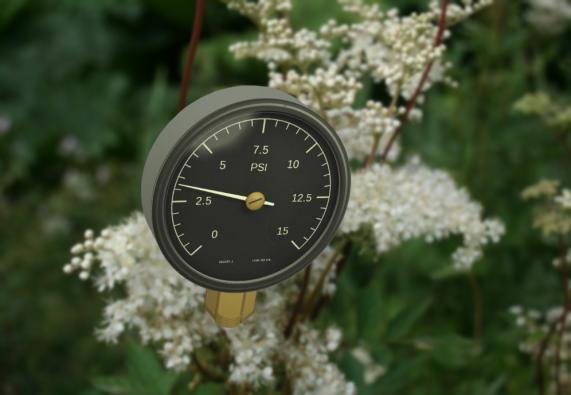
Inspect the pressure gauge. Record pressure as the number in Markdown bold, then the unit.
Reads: **3.25** psi
